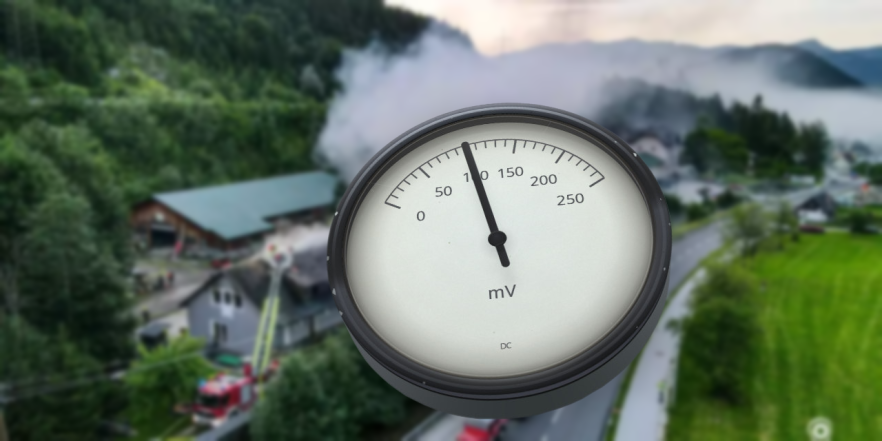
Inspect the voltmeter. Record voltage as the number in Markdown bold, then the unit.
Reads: **100** mV
